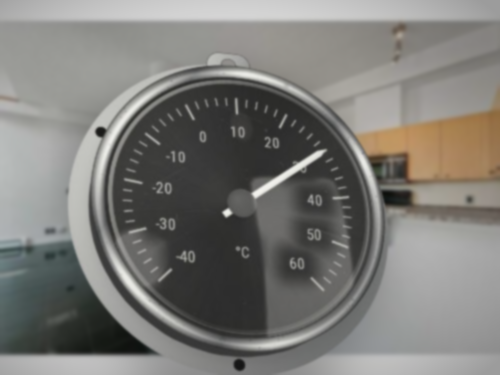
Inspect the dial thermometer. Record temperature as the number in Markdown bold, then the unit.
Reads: **30** °C
